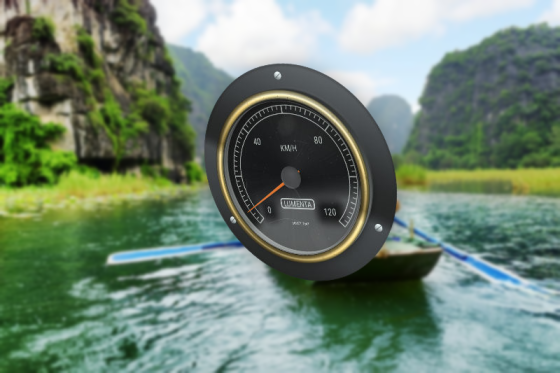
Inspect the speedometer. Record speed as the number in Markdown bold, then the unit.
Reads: **6** km/h
